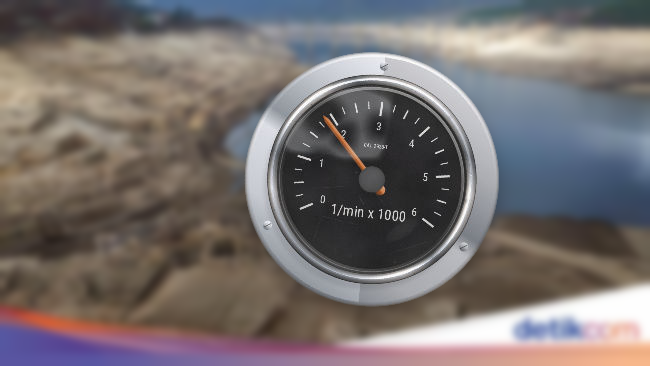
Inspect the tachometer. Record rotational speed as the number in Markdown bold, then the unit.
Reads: **1875** rpm
